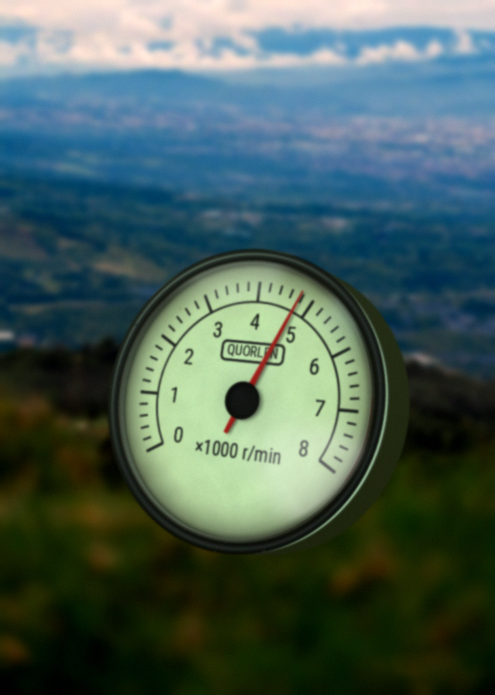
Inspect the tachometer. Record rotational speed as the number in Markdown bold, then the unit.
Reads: **4800** rpm
